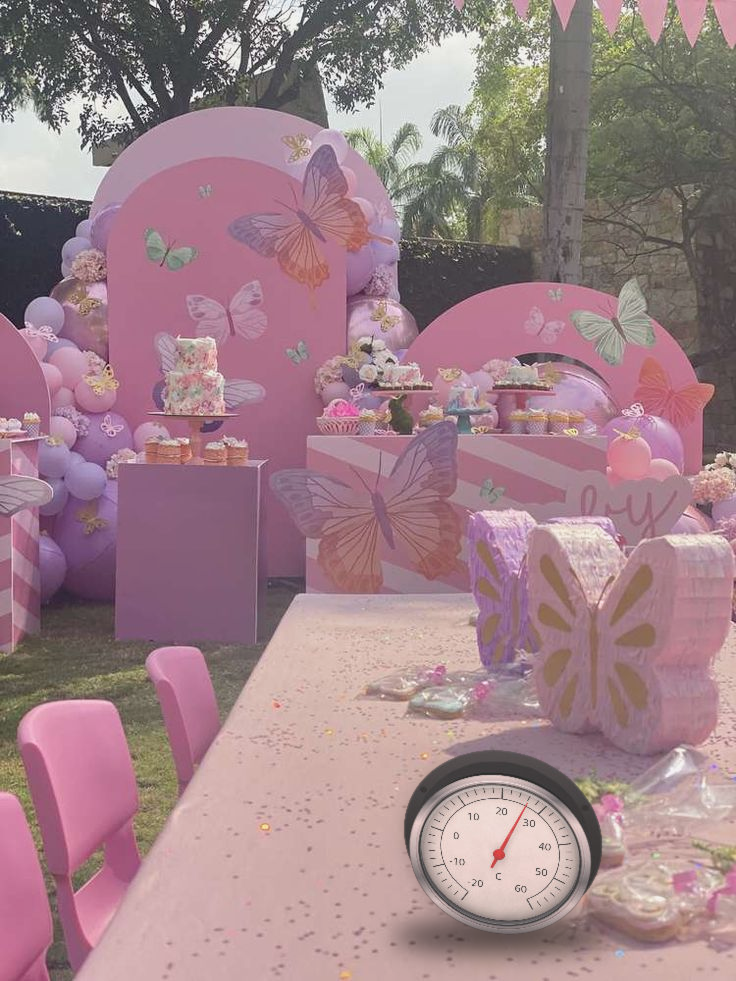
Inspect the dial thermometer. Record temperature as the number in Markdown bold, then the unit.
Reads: **26** °C
